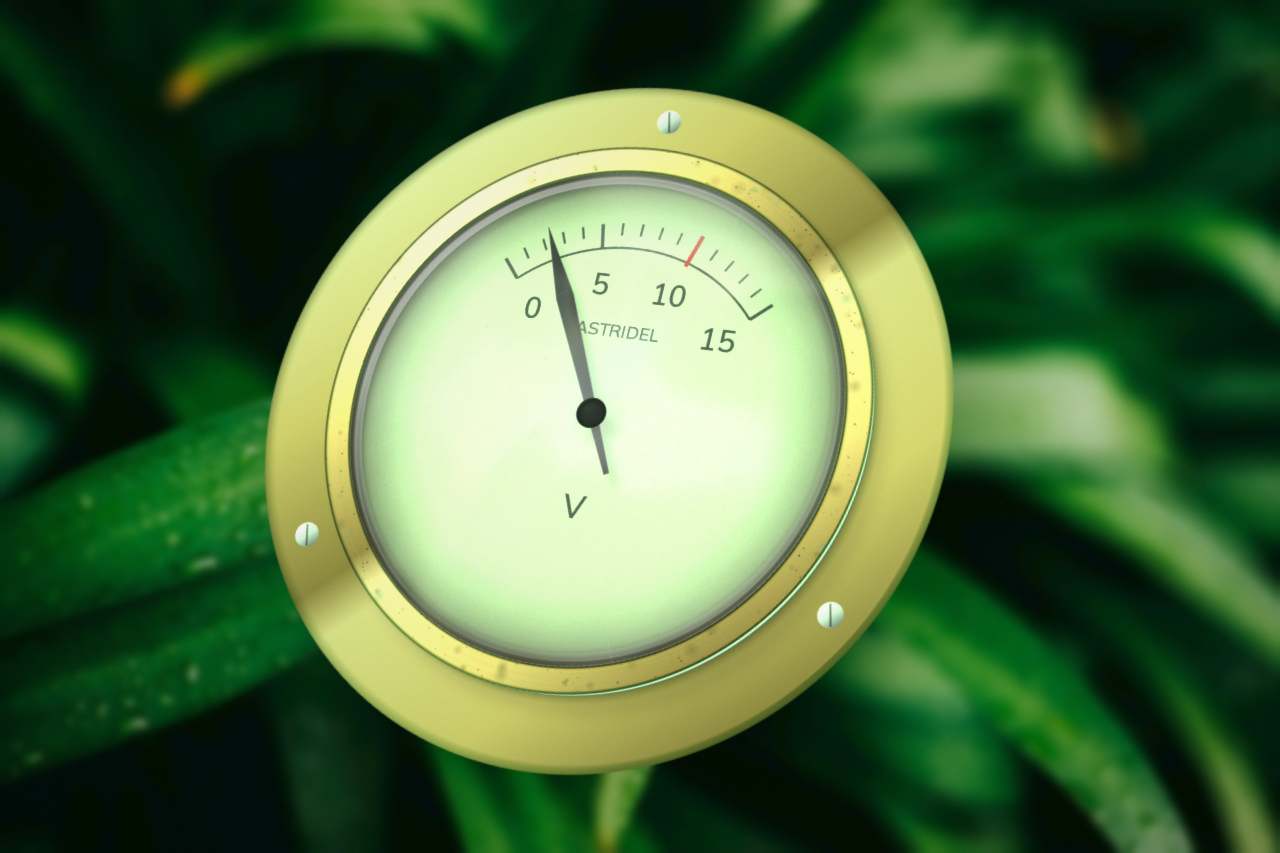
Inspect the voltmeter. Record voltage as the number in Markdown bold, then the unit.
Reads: **2.5** V
